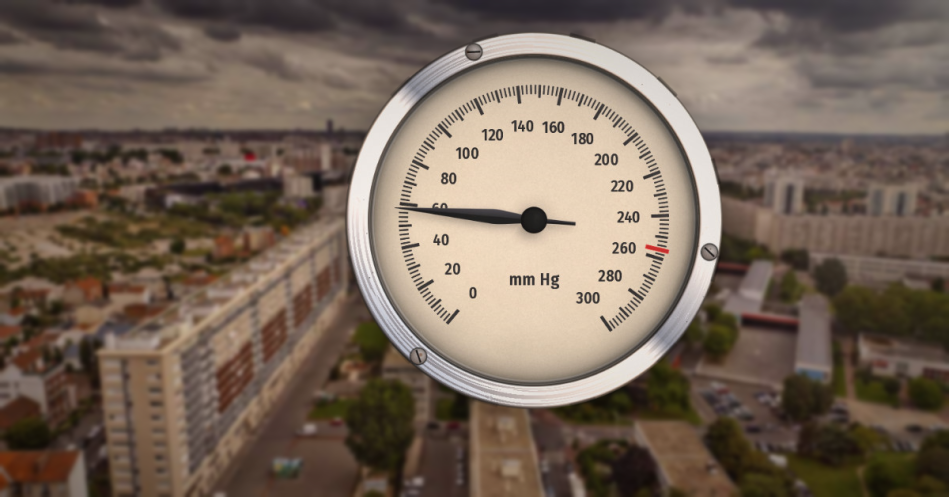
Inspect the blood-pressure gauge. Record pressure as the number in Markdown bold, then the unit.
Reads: **58** mmHg
